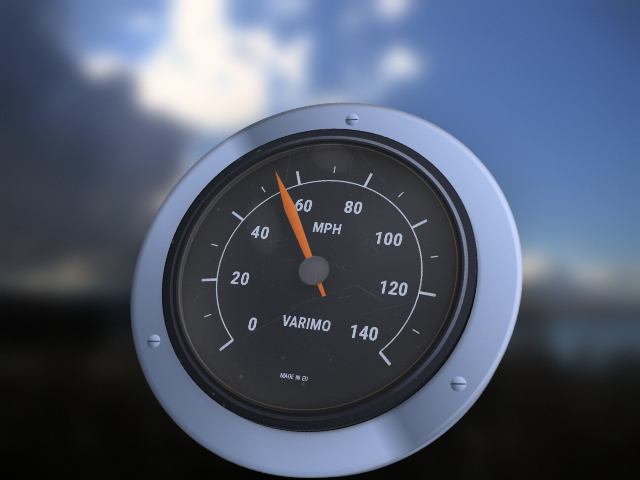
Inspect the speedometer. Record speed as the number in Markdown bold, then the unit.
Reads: **55** mph
